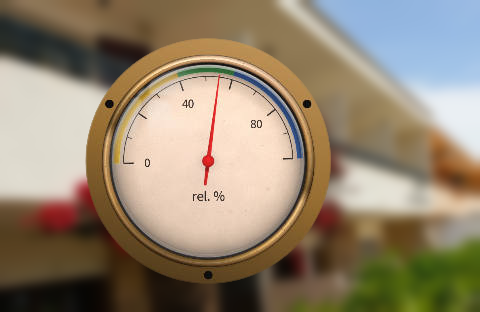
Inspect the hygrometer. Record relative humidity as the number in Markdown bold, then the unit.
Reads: **55** %
